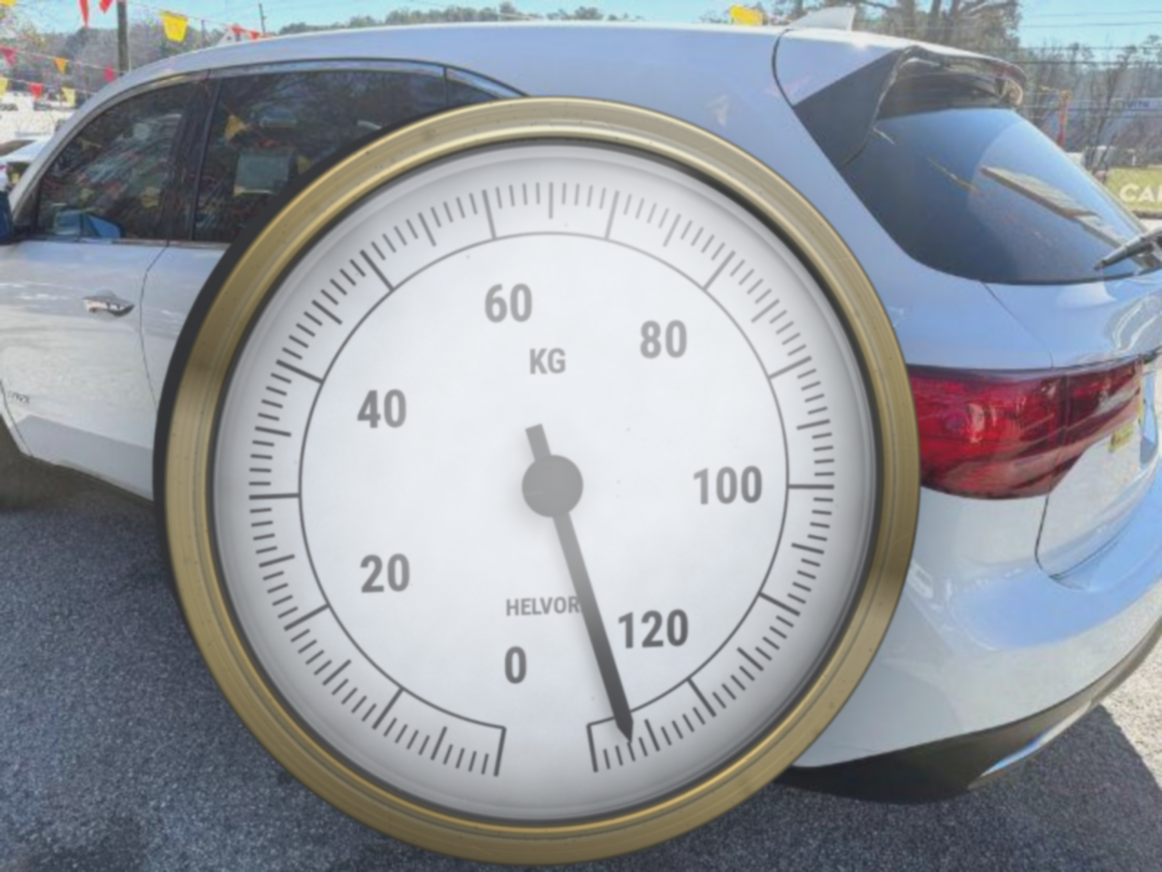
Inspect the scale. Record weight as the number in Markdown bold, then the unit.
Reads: **127** kg
